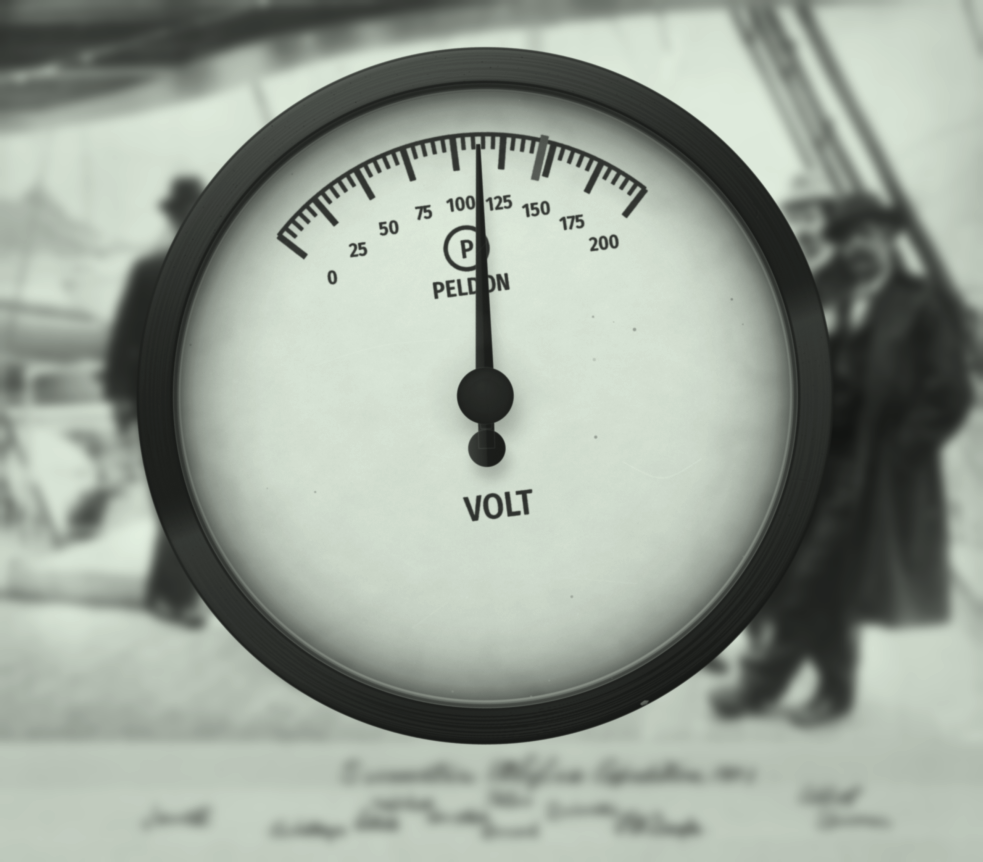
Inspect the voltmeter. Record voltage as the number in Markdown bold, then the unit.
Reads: **112.5** V
